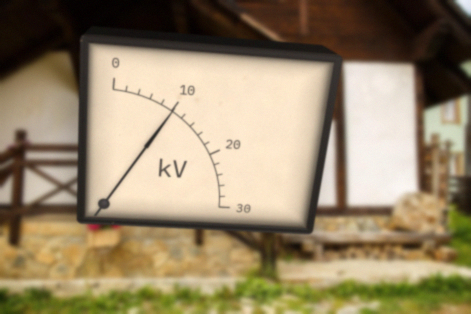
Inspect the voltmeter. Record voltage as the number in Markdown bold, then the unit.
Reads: **10** kV
